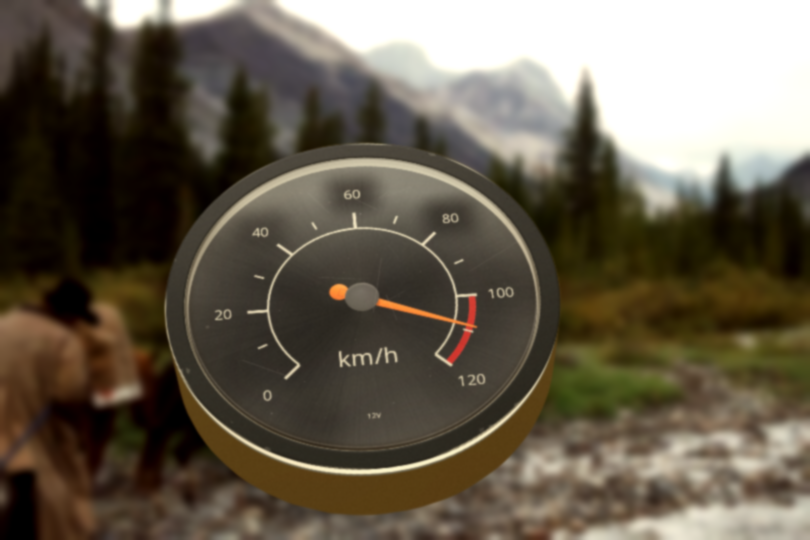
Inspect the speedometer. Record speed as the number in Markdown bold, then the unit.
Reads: **110** km/h
